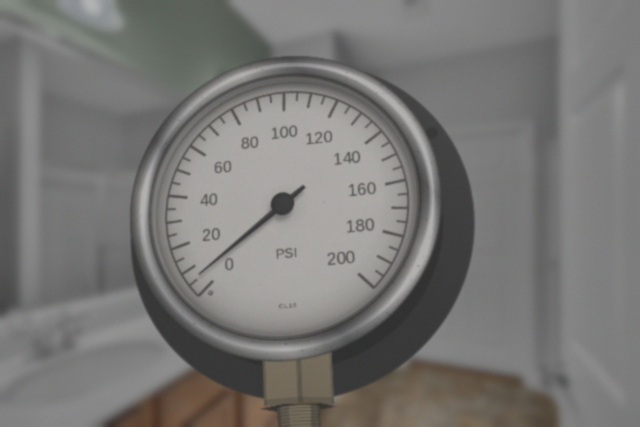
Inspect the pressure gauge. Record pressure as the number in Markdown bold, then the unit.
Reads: **5** psi
